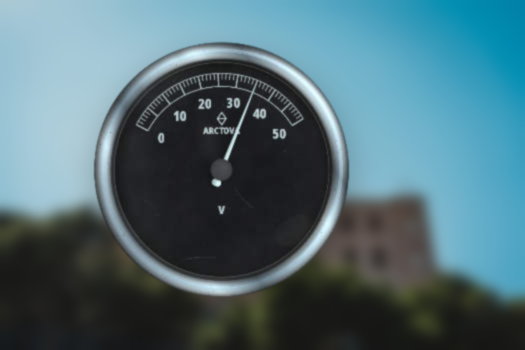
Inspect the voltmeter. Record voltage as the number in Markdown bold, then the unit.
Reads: **35** V
